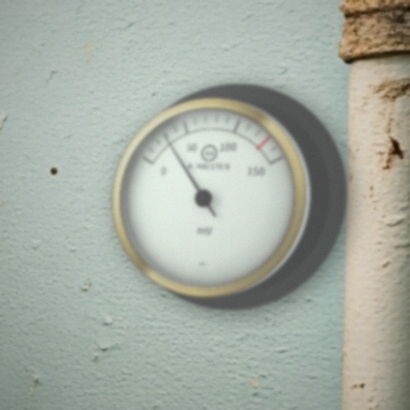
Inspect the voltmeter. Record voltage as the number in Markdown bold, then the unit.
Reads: **30** mV
